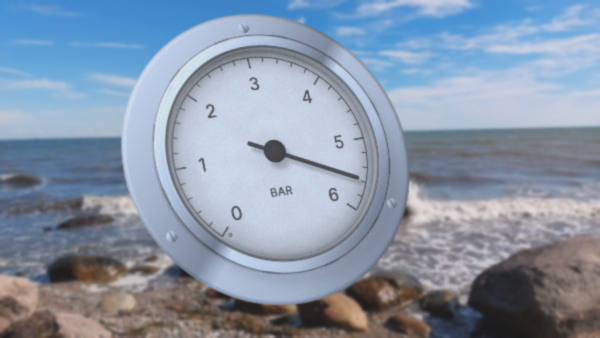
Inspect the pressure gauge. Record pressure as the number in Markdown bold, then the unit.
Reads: **5.6** bar
